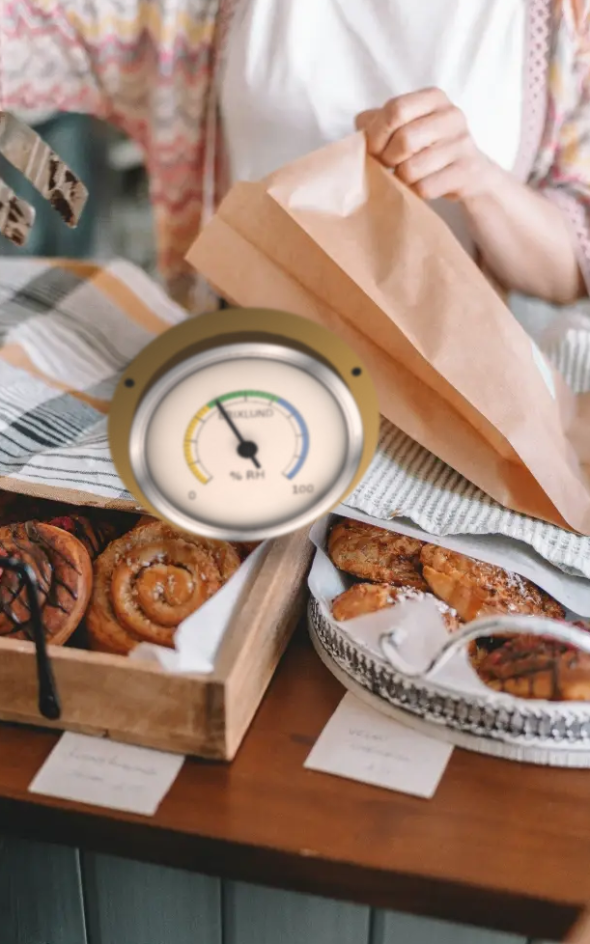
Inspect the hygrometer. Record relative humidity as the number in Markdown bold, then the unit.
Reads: **40** %
